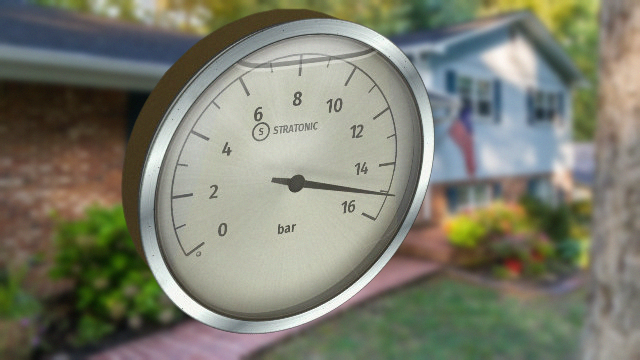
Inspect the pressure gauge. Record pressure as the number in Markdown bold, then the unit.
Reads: **15** bar
